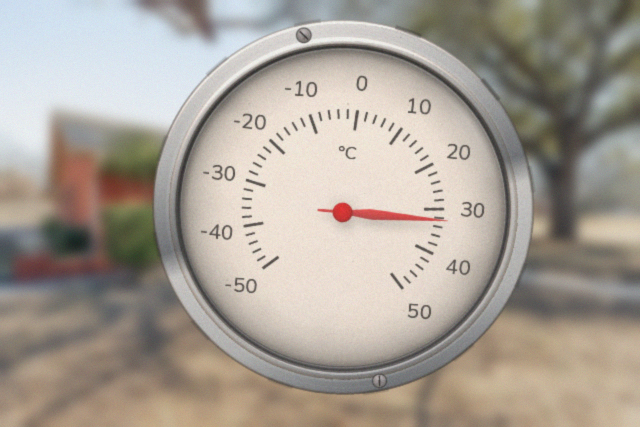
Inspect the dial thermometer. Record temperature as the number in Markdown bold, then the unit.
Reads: **32** °C
